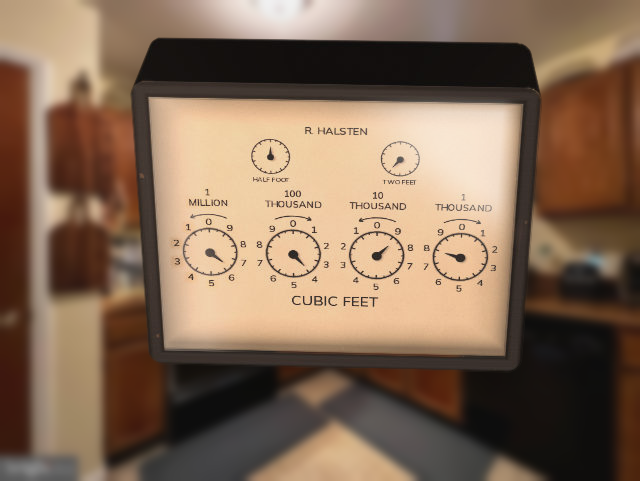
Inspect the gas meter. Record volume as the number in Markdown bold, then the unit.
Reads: **638800** ft³
